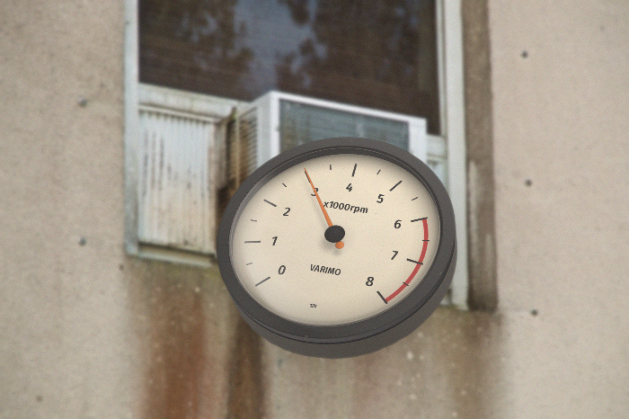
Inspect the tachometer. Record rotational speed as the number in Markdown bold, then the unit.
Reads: **3000** rpm
